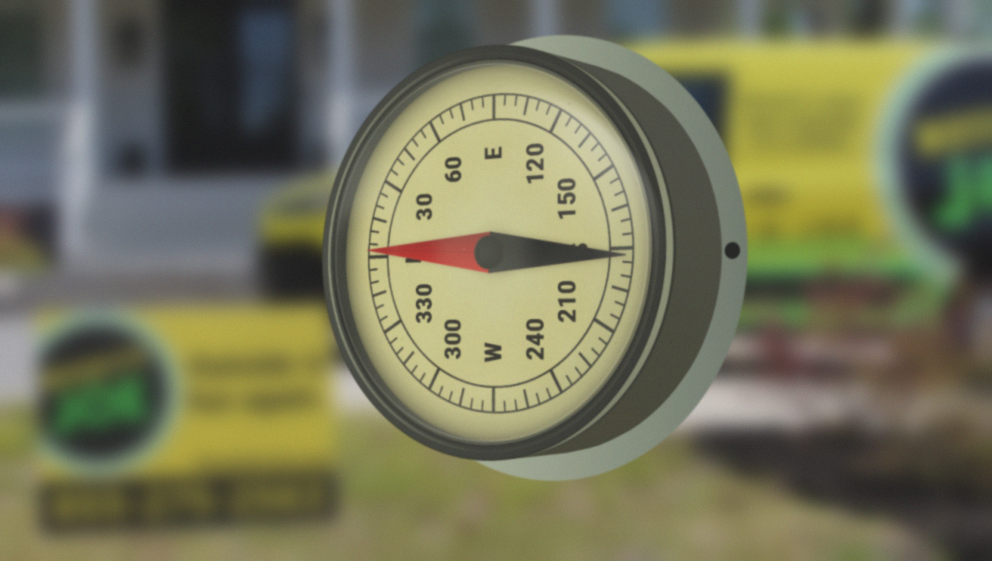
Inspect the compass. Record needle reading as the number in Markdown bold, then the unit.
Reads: **2.5** °
